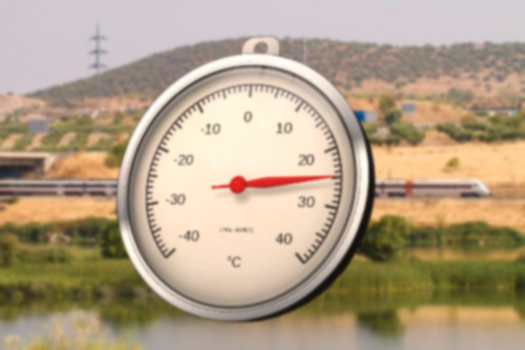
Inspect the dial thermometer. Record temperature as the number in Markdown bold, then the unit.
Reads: **25** °C
